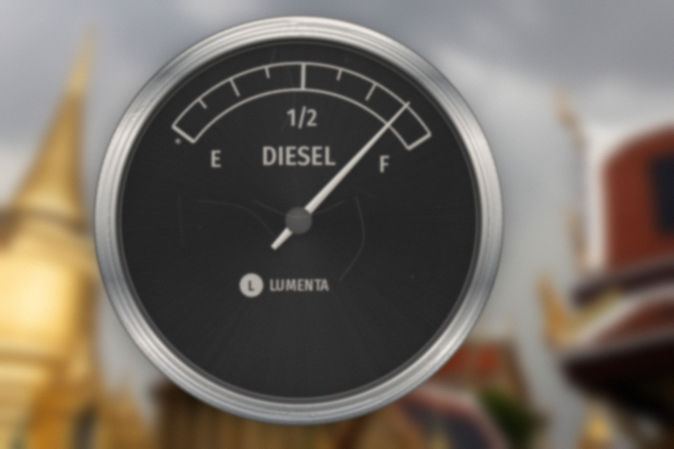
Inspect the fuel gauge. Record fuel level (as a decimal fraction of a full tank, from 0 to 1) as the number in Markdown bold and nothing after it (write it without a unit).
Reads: **0.875**
